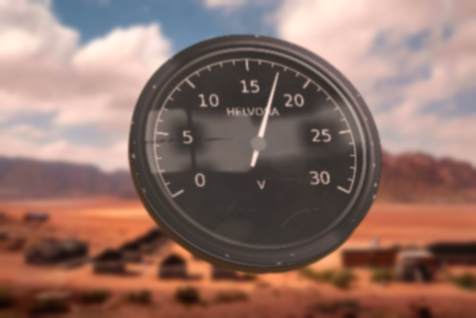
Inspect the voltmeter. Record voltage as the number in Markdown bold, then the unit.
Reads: **17.5** V
